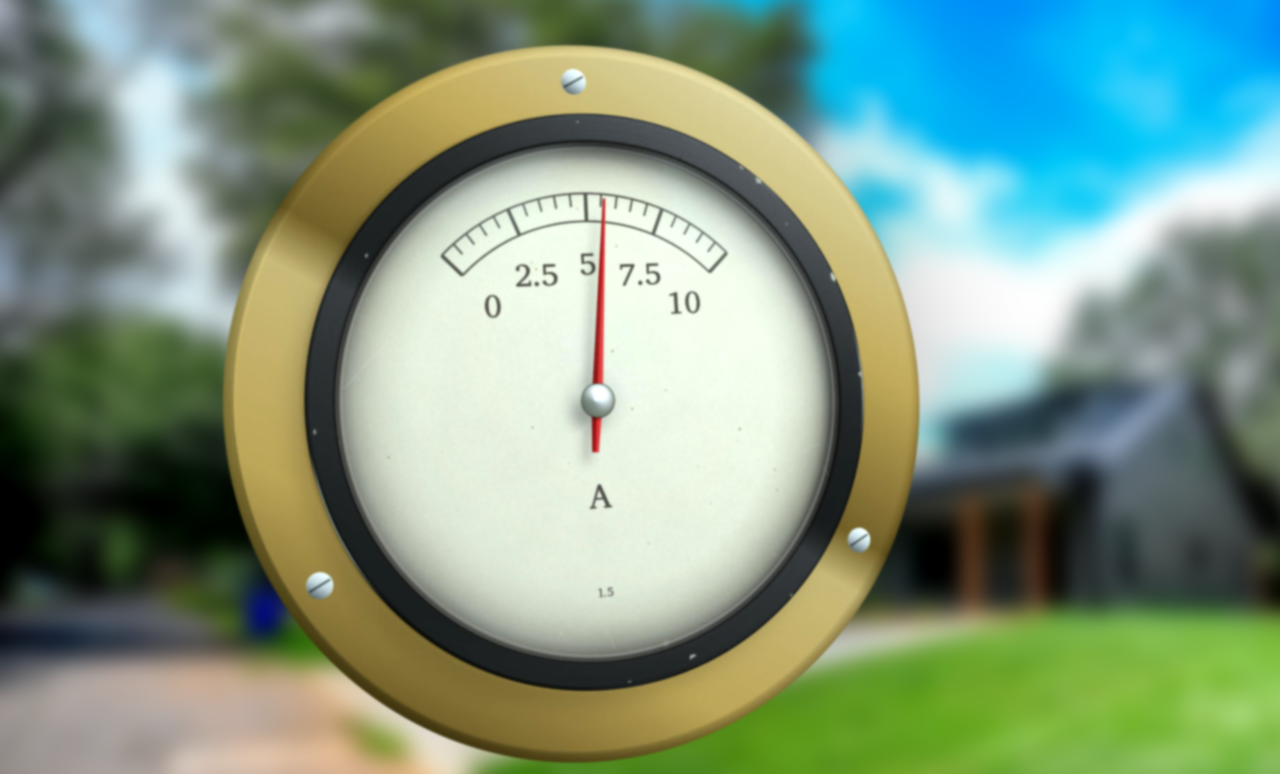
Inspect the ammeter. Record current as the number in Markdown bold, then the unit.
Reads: **5.5** A
